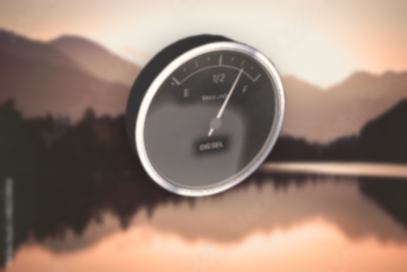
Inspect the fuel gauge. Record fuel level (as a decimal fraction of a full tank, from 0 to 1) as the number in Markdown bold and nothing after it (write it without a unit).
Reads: **0.75**
